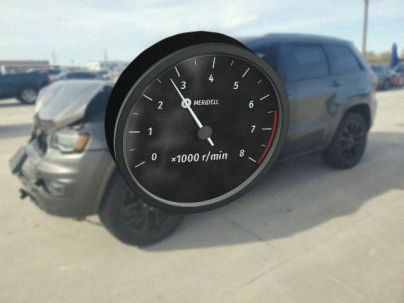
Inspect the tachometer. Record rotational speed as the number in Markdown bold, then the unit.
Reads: **2750** rpm
